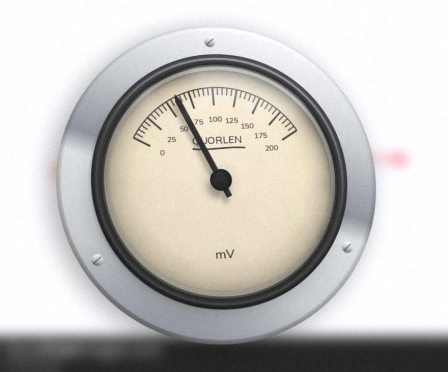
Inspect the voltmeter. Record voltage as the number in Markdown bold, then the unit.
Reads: **60** mV
